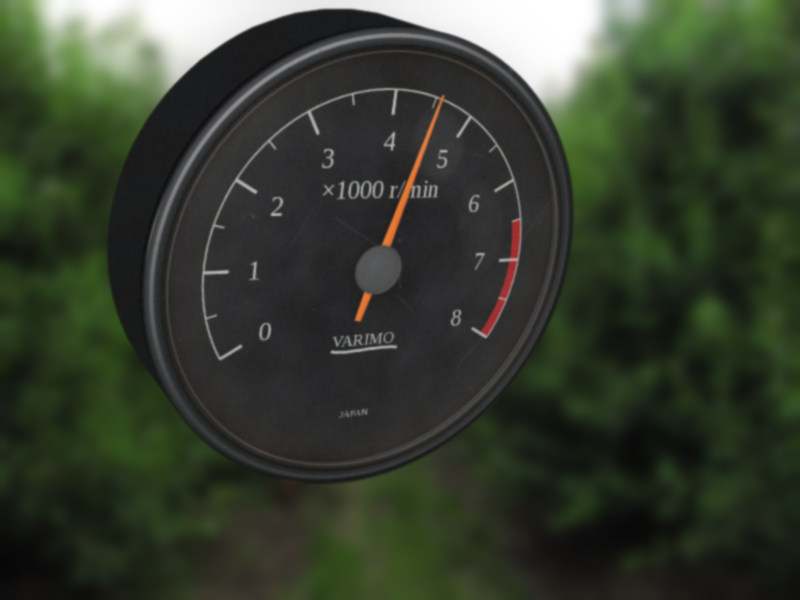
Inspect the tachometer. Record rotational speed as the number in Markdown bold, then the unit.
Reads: **4500** rpm
